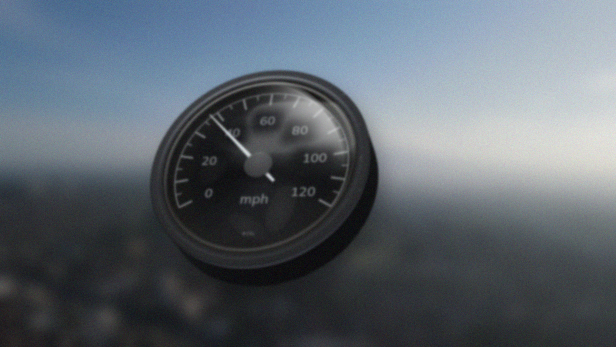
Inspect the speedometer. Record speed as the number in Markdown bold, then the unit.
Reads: **37.5** mph
